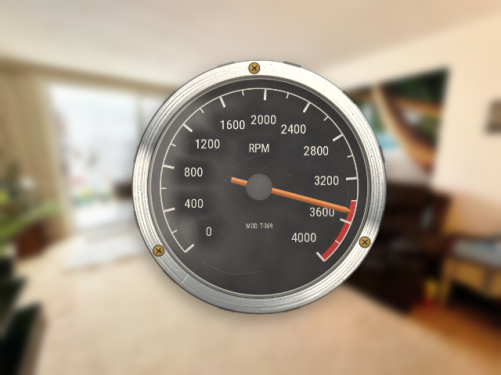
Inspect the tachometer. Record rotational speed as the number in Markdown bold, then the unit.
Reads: **3500** rpm
